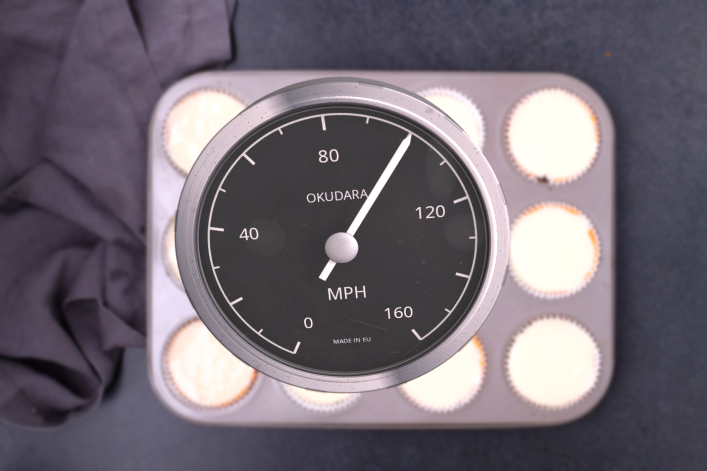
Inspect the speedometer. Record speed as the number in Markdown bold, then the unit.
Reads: **100** mph
